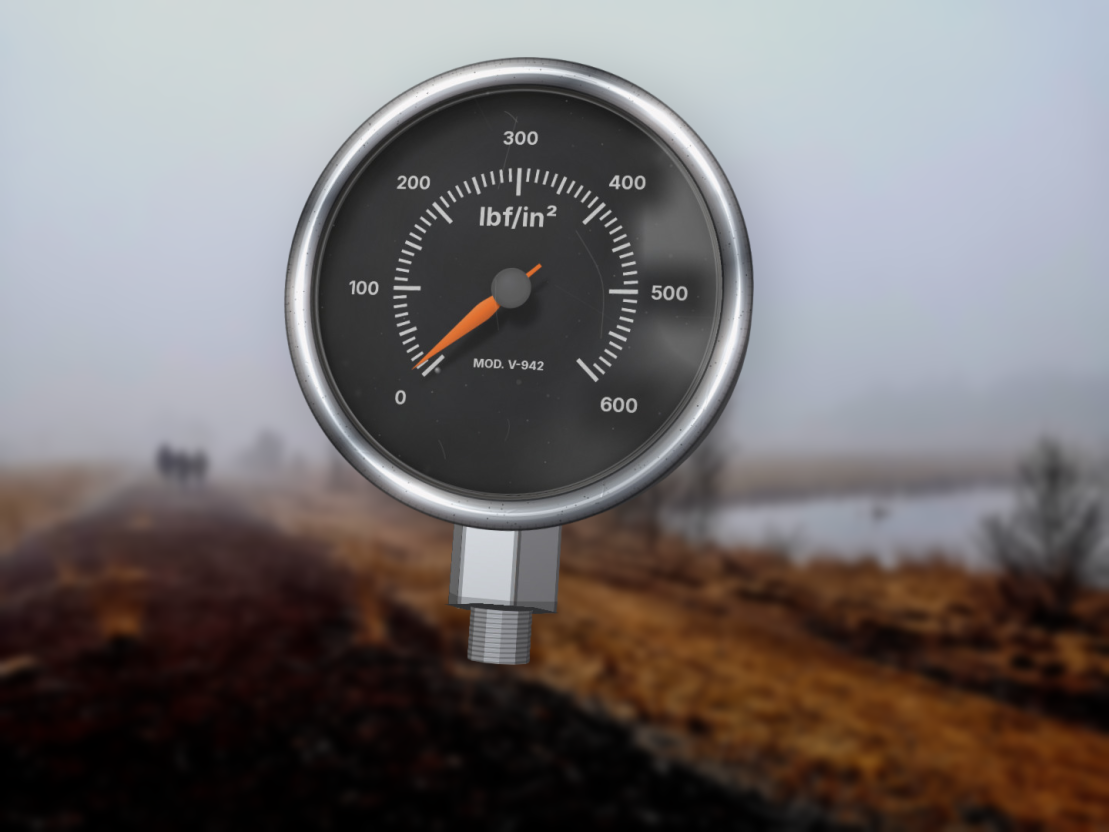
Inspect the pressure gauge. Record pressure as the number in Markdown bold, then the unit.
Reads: **10** psi
